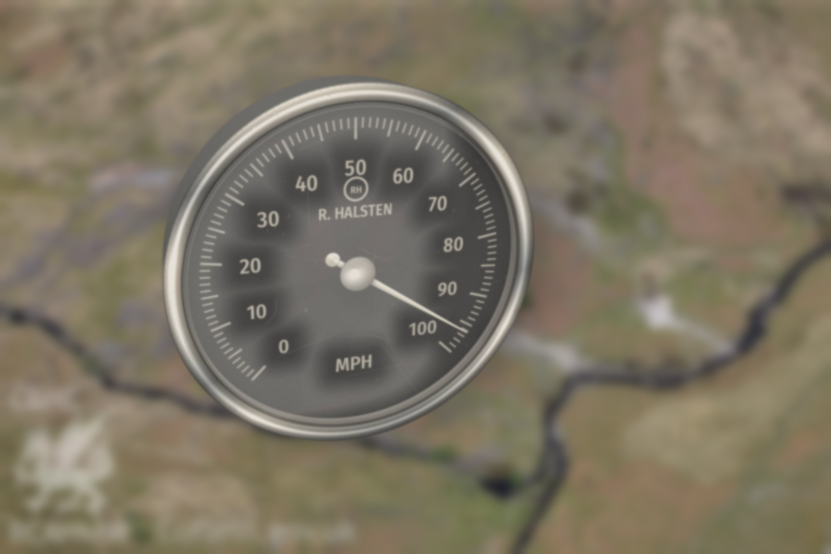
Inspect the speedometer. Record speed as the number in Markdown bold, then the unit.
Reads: **96** mph
